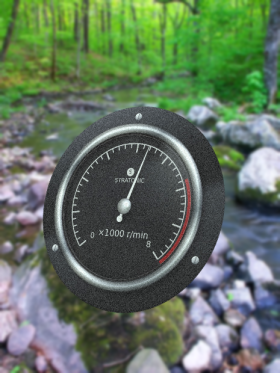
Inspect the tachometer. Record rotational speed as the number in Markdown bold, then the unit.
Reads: **4400** rpm
